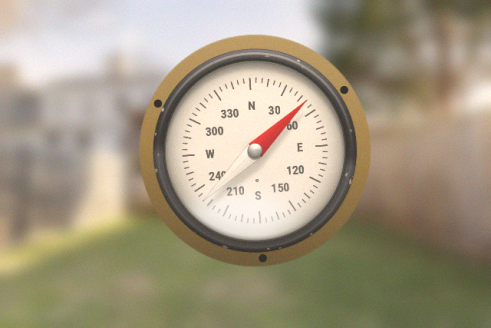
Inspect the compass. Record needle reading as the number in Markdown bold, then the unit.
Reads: **50** °
